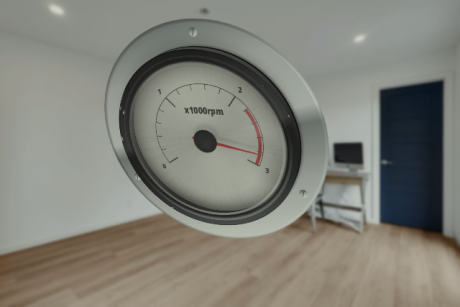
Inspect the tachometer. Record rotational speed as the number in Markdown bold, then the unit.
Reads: **2800** rpm
